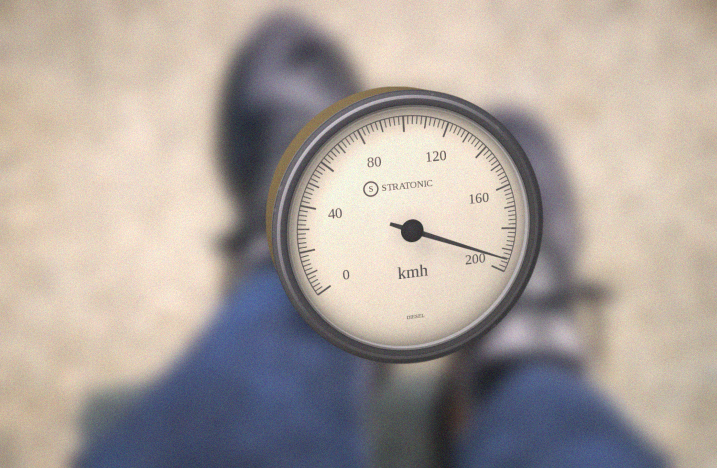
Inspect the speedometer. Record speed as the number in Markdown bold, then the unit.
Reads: **194** km/h
